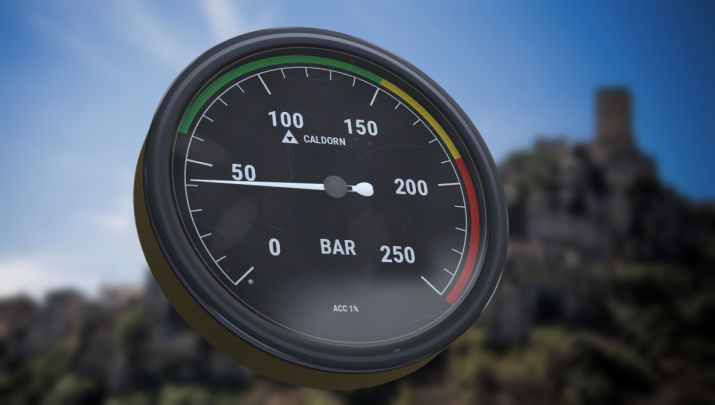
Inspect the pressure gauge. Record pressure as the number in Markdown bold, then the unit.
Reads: **40** bar
